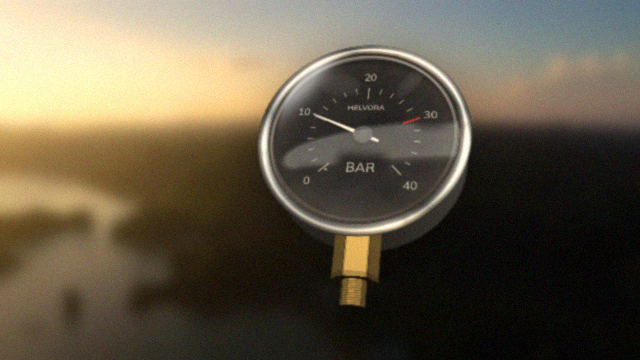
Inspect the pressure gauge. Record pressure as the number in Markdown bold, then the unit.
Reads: **10** bar
